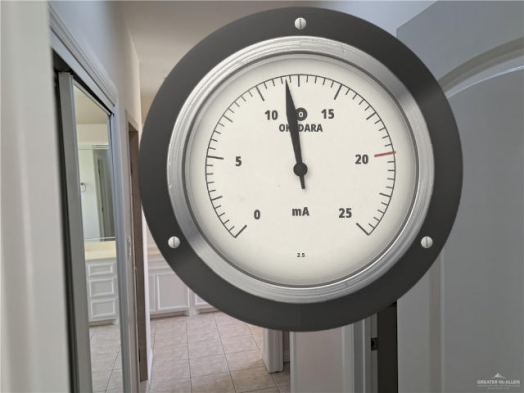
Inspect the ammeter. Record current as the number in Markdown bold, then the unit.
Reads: **11.75** mA
